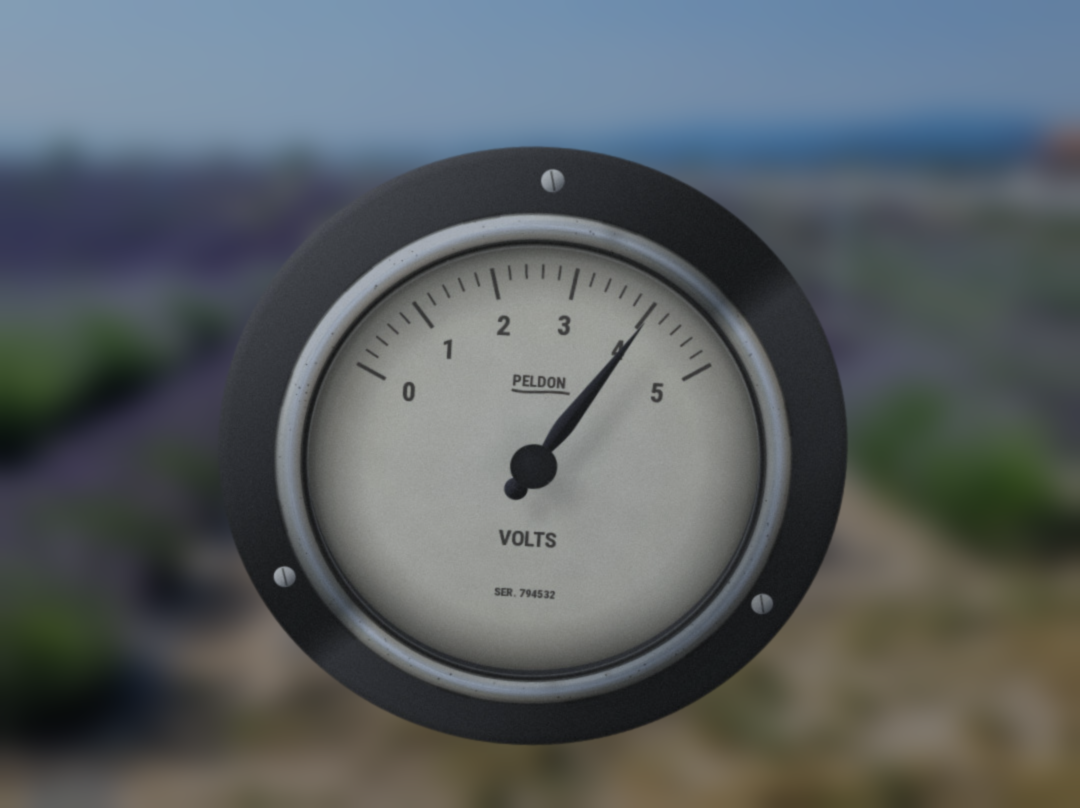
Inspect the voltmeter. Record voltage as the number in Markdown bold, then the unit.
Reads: **4** V
